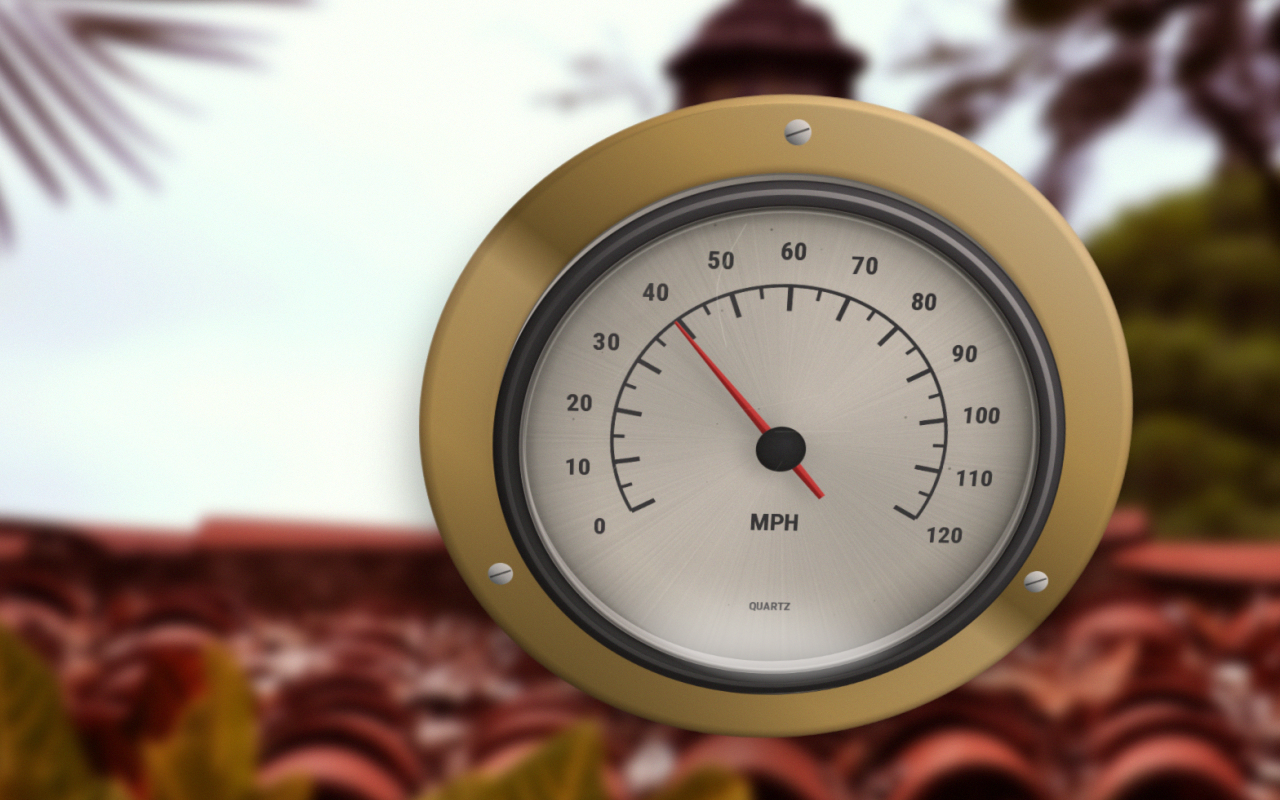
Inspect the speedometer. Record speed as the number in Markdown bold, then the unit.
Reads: **40** mph
